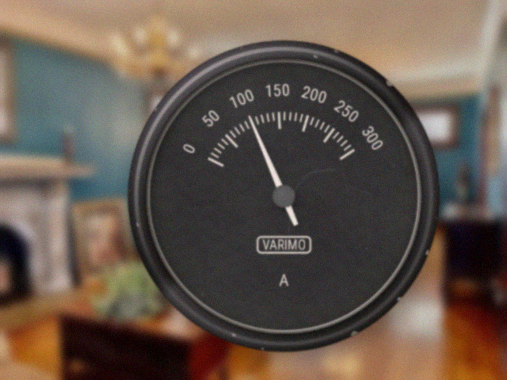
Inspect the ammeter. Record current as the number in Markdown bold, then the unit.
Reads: **100** A
